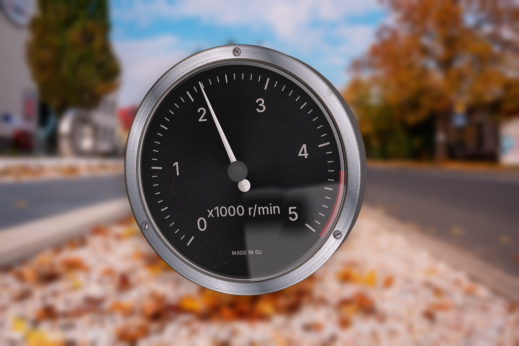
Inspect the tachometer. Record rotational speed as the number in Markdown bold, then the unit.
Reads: **2200** rpm
